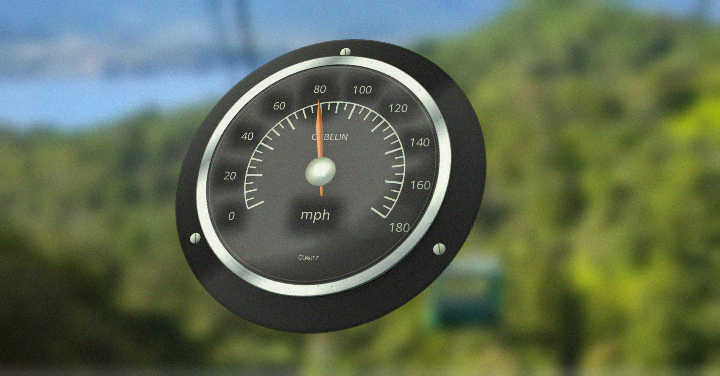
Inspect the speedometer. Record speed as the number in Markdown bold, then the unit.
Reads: **80** mph
